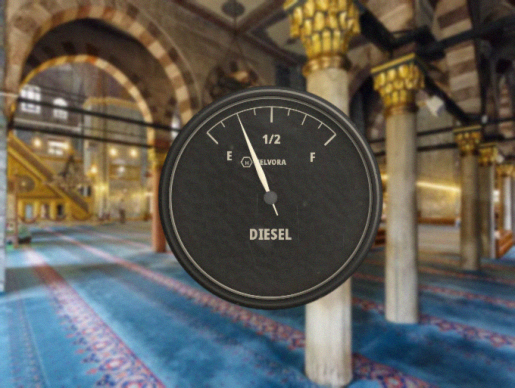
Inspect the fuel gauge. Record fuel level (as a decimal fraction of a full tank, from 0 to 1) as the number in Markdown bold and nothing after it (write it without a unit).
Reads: **0.25**
